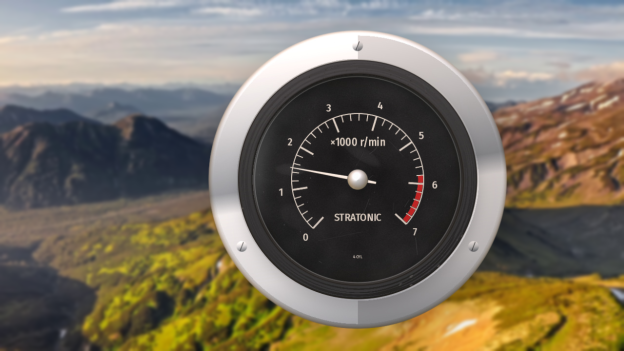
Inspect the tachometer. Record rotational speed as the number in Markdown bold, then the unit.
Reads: **1500** rpm
